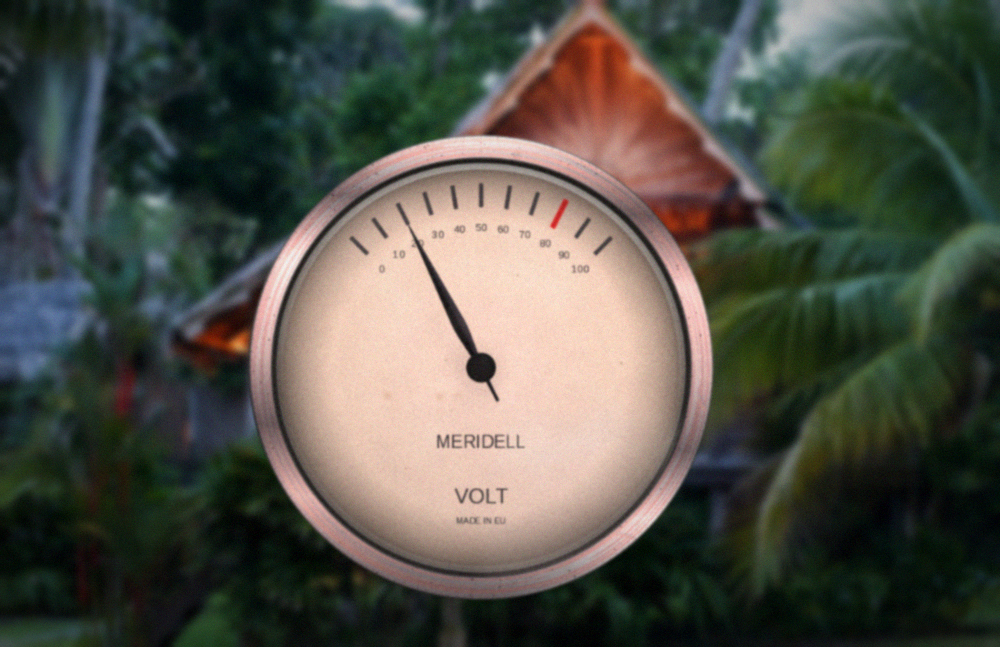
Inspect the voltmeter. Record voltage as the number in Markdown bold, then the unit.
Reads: **20** V
